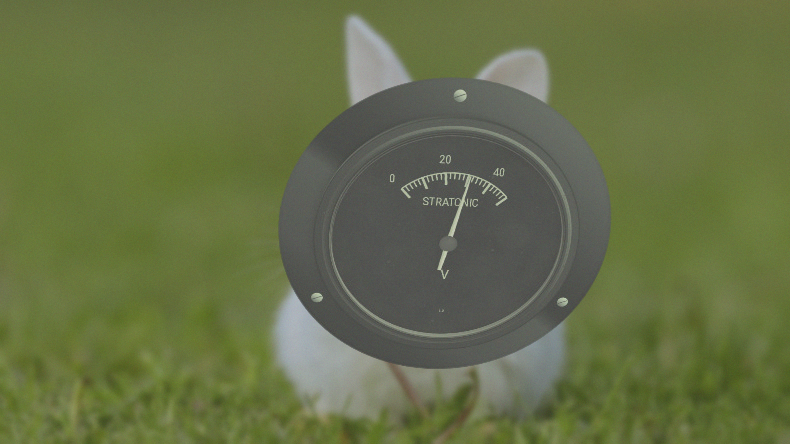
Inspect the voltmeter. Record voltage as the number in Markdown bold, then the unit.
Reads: **30** V
